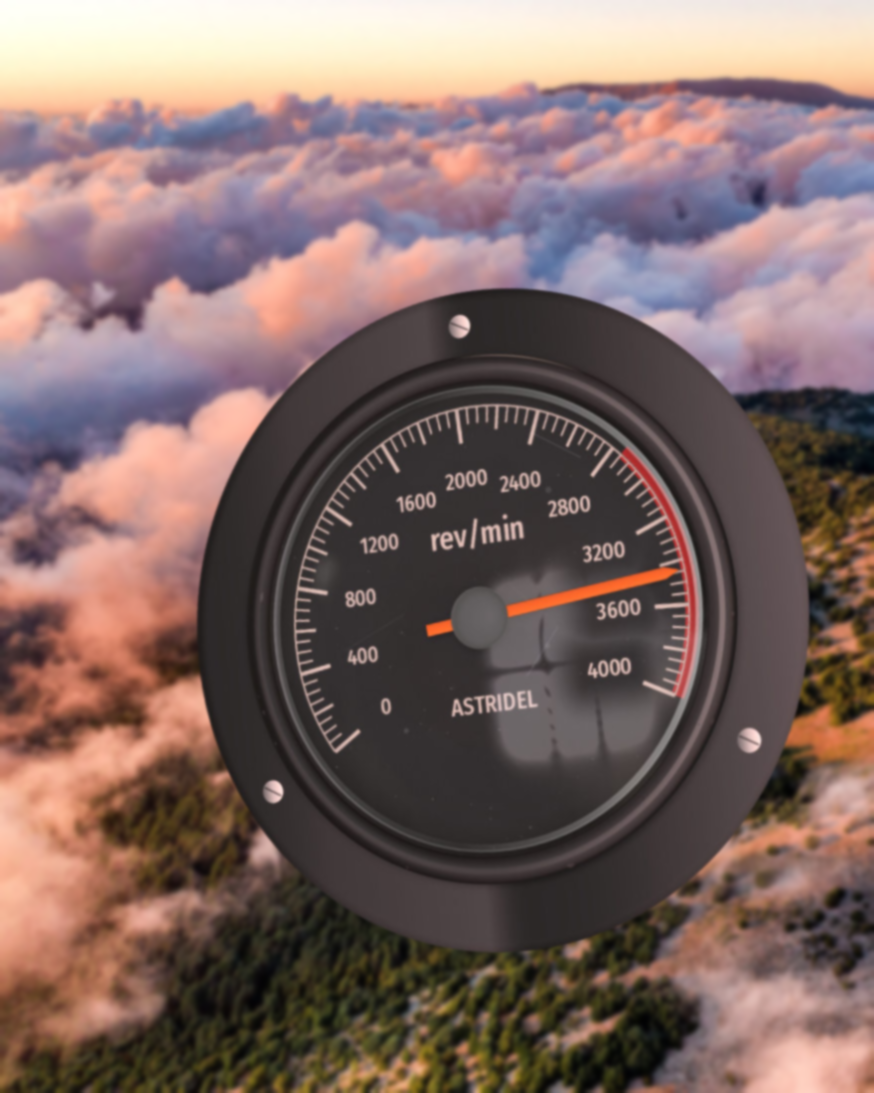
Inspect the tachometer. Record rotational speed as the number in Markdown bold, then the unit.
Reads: **3450** rpm
